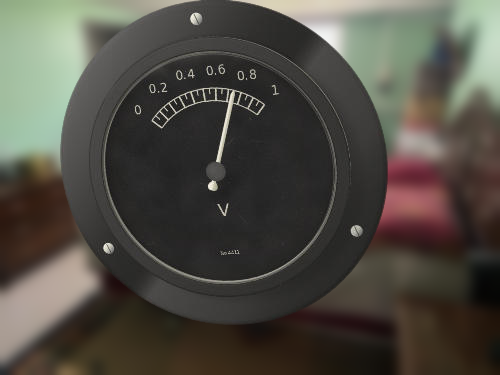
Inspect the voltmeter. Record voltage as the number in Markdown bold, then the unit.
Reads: **0.75** V
